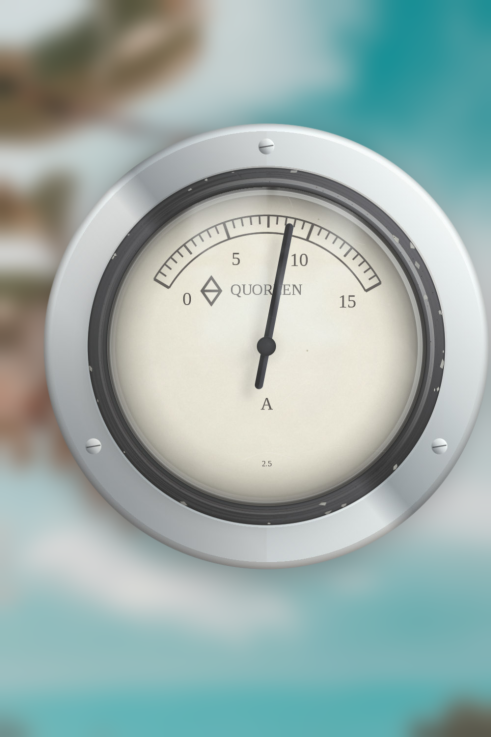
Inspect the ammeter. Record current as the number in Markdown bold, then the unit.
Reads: **8.75** A
